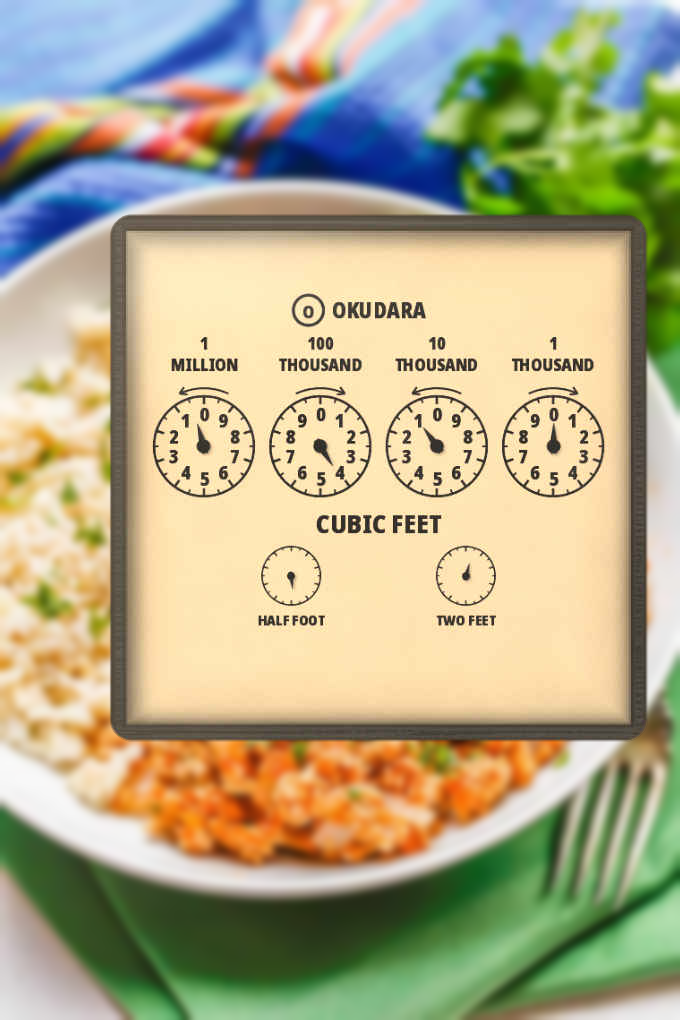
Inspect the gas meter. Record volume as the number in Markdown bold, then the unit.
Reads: **41000** ft³
